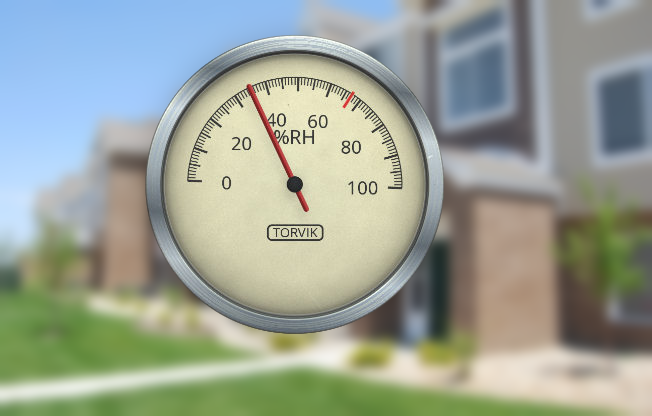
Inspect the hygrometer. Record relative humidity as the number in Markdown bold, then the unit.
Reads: **35** %
